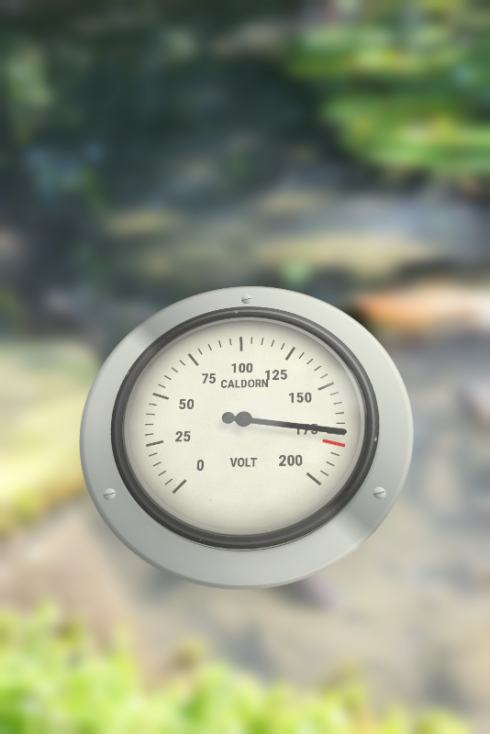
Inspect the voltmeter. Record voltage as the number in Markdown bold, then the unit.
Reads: **175** V
